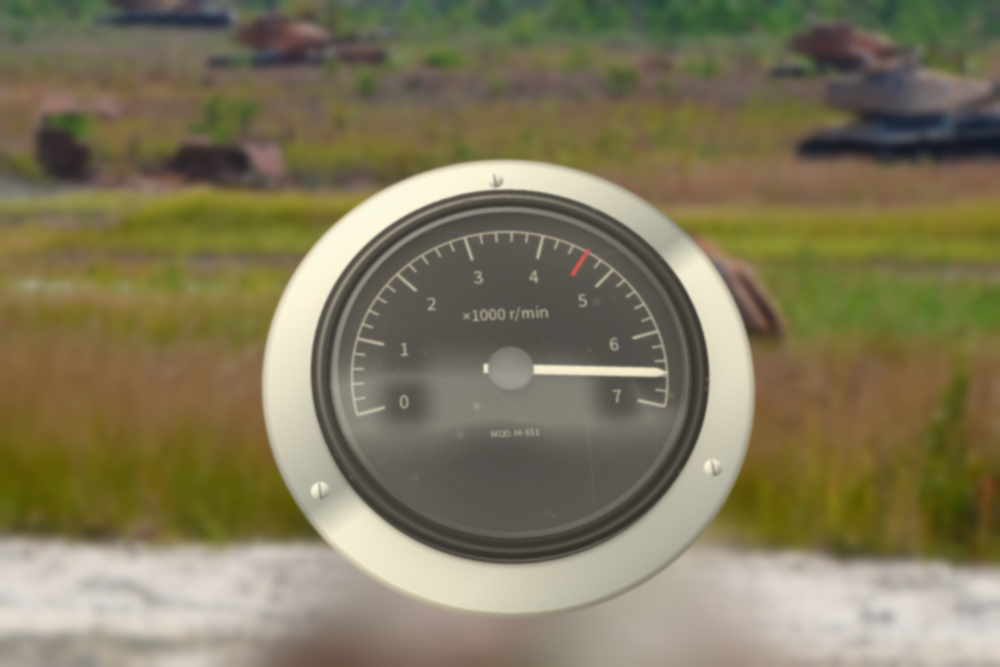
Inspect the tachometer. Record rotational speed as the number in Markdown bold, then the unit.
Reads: **6600** rpm
